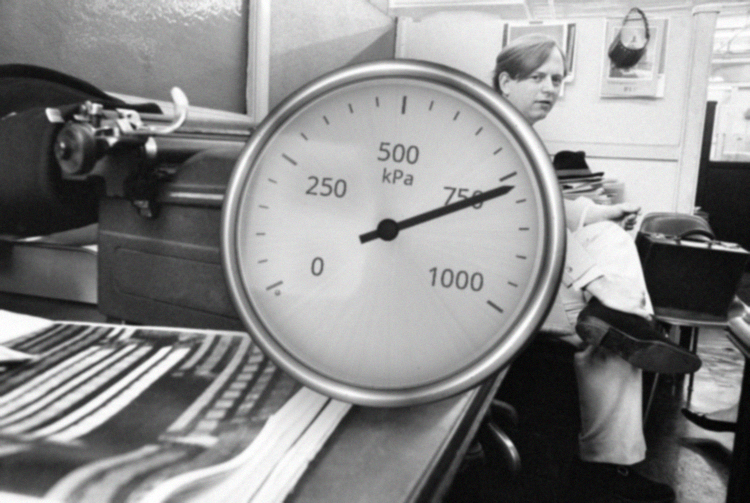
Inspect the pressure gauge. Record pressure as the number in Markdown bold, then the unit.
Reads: **775** kPa
